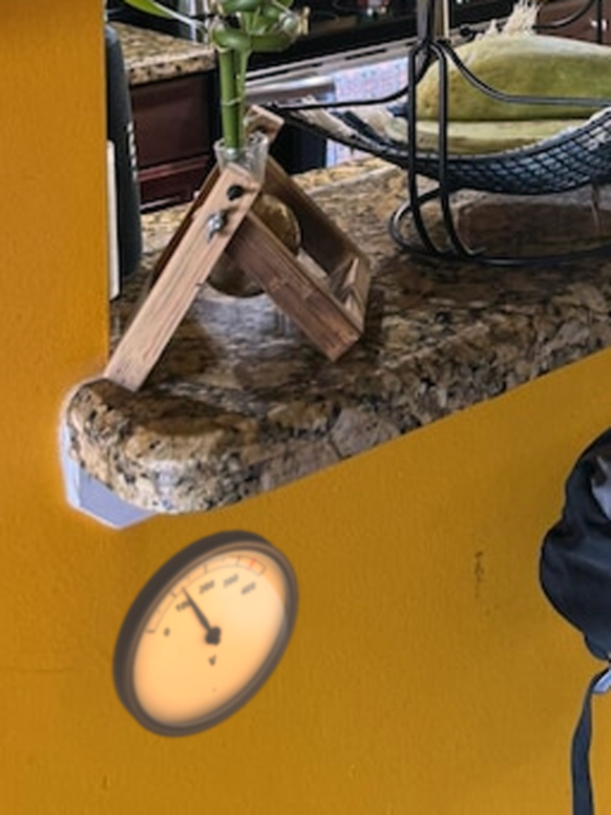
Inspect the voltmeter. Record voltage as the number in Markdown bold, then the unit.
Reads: **125** V
